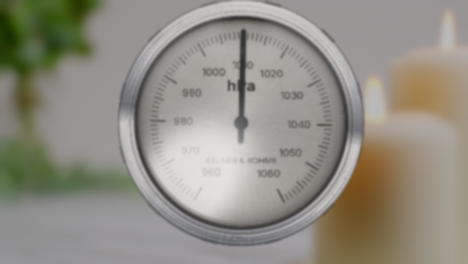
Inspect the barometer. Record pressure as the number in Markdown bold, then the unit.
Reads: **1010** hPa
